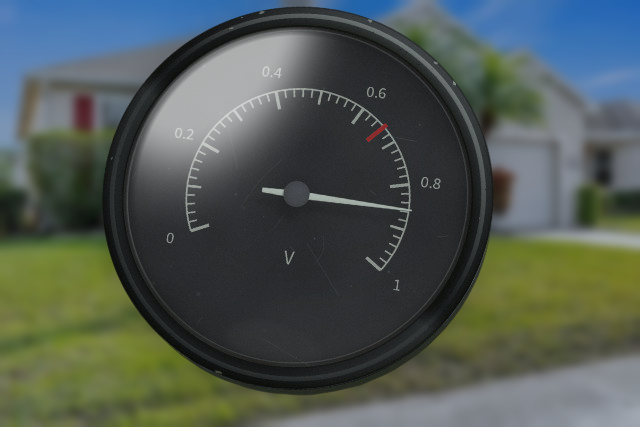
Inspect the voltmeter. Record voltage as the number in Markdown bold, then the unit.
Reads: **0.86** V
